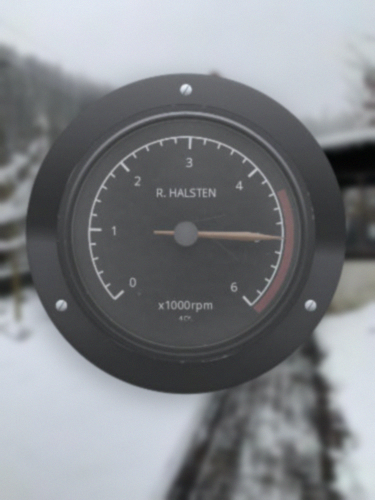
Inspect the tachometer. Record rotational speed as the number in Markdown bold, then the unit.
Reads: **5000** rpm
